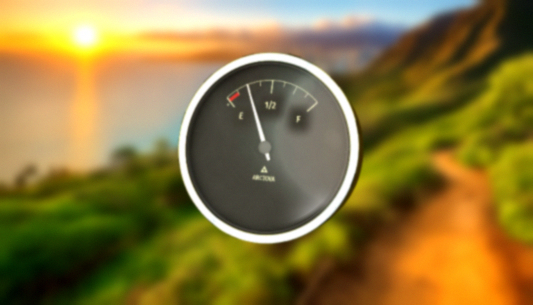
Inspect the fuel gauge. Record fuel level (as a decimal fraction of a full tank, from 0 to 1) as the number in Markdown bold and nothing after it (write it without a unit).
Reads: **0.25**
